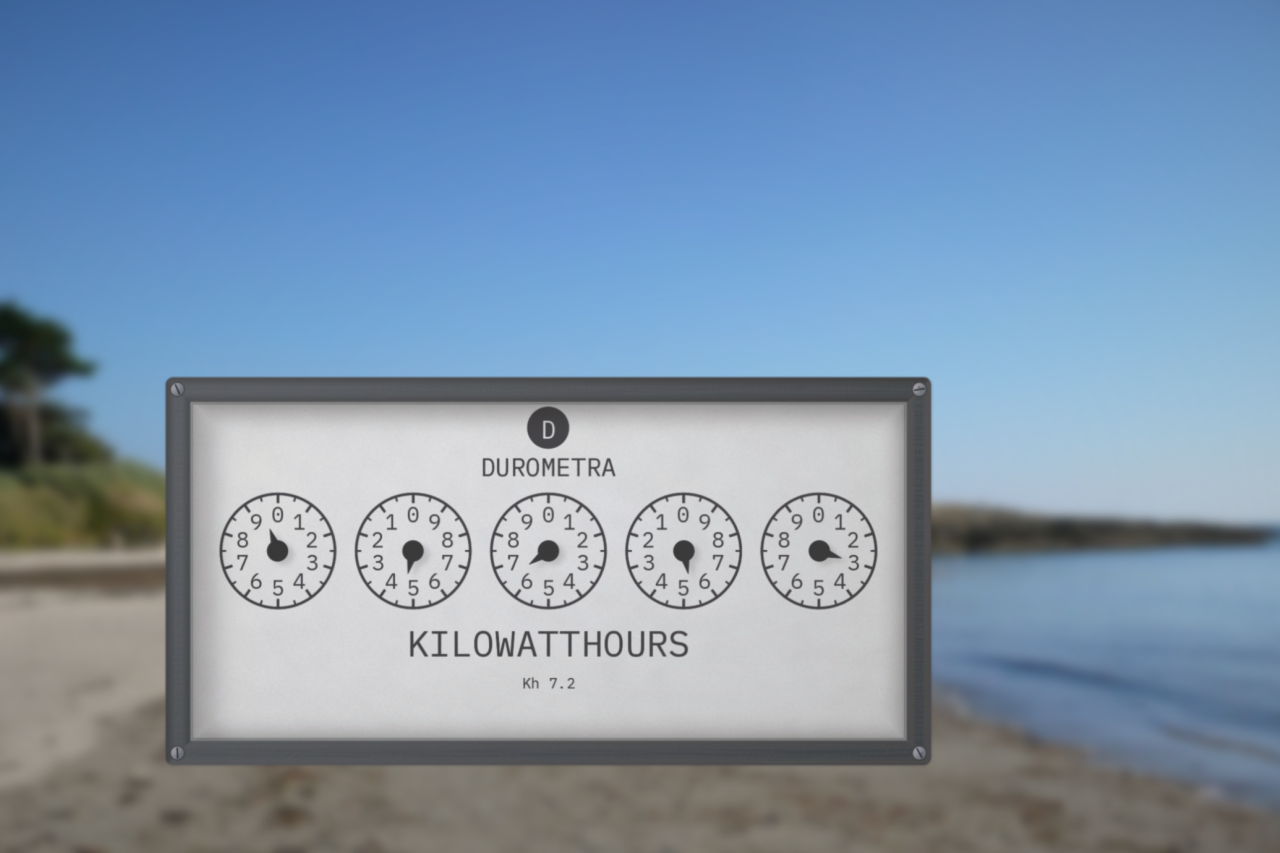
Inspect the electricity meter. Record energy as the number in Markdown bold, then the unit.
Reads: **94653** kWh
